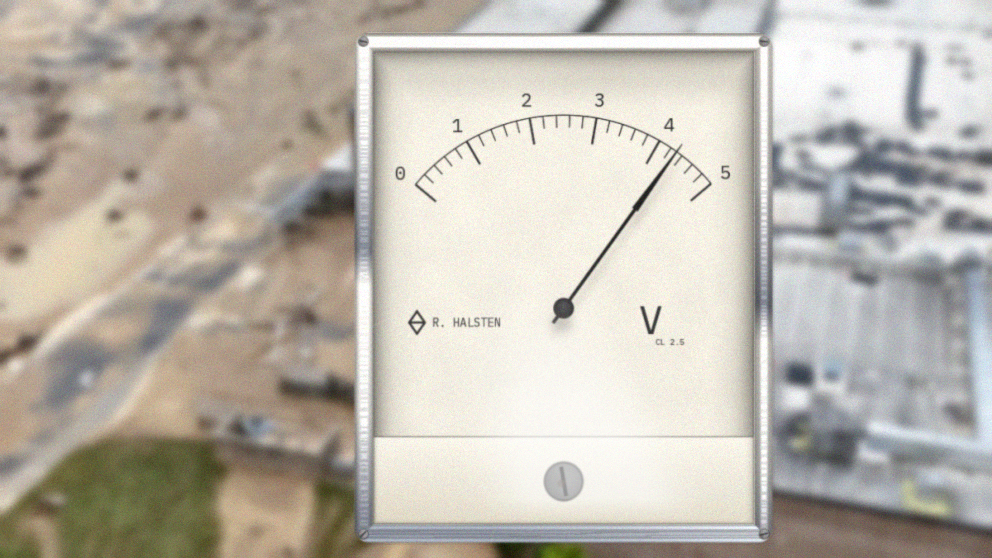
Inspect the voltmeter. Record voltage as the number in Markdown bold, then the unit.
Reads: **4.3** V
